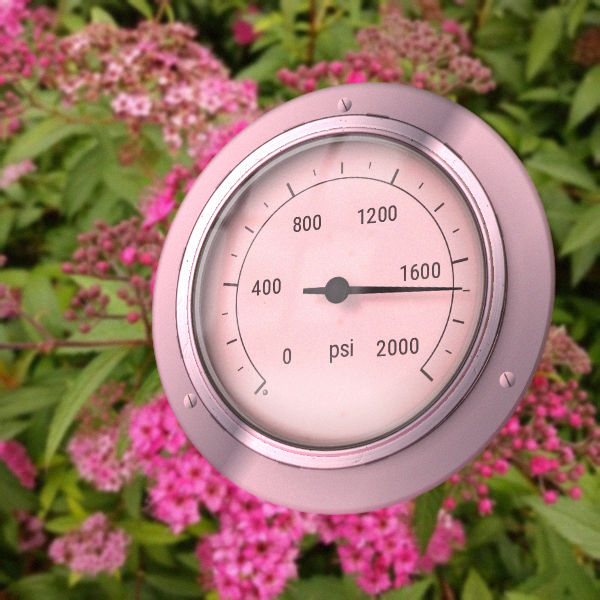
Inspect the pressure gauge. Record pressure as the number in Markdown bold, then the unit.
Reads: **1700** psi
